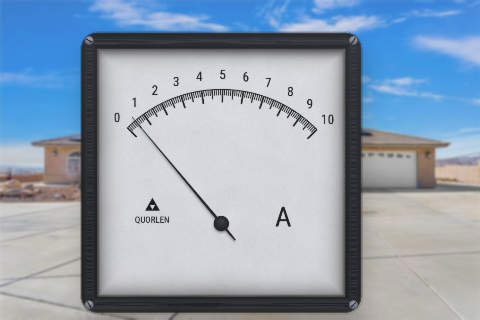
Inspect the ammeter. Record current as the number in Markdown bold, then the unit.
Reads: **0.5** A
